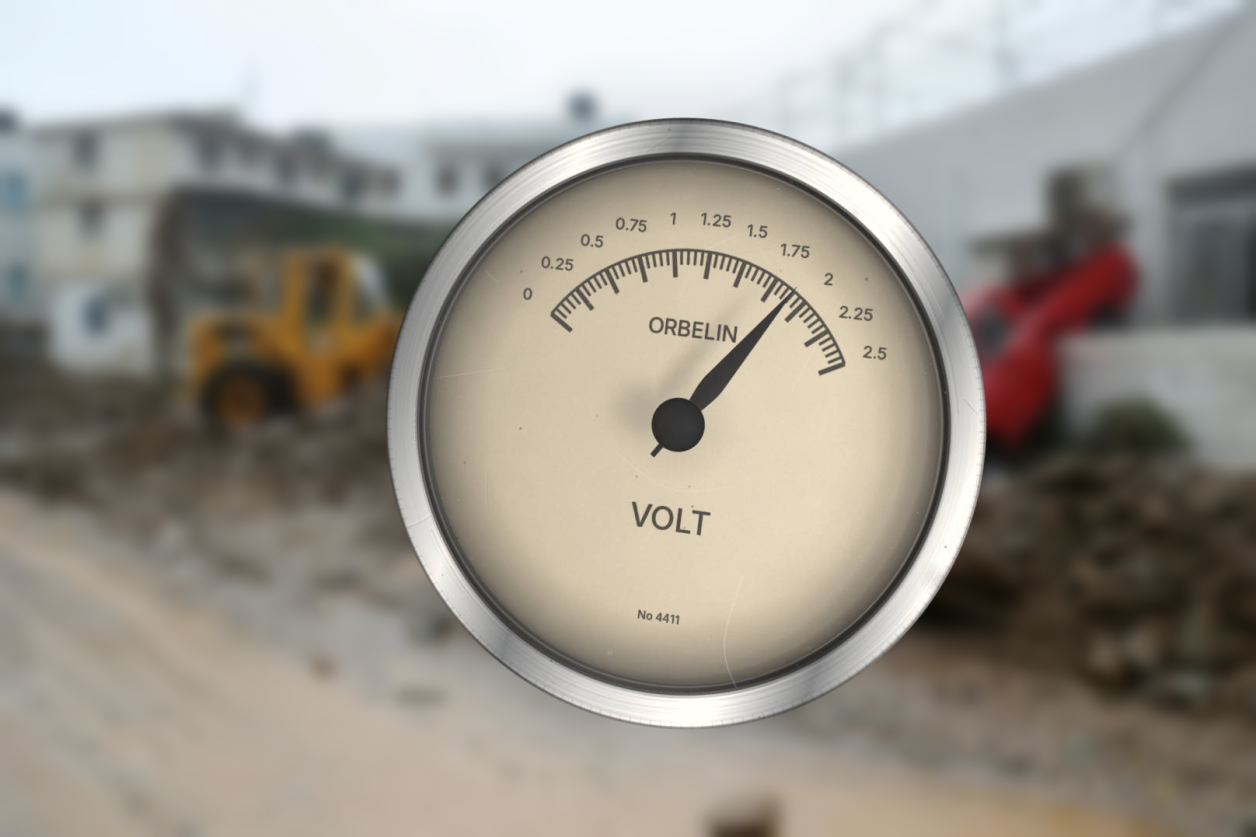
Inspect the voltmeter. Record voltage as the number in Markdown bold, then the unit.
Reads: **1.9** V
